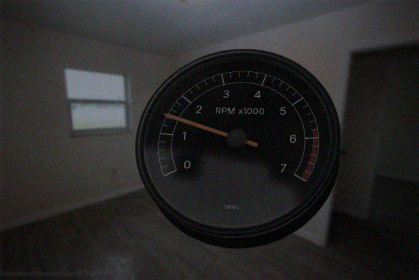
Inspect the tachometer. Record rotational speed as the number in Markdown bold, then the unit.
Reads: **1400** rpm
